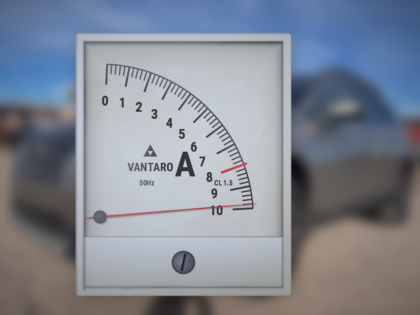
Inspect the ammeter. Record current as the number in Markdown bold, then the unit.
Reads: **9.8** A
